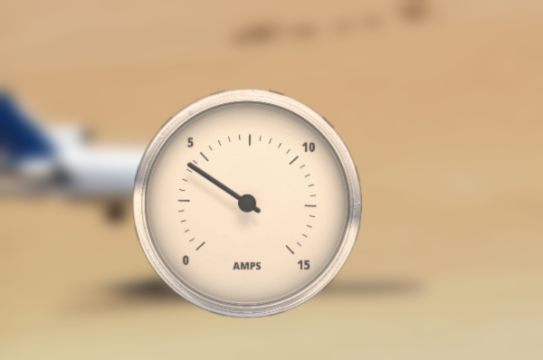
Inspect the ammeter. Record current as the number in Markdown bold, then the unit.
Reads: **4.25** A
